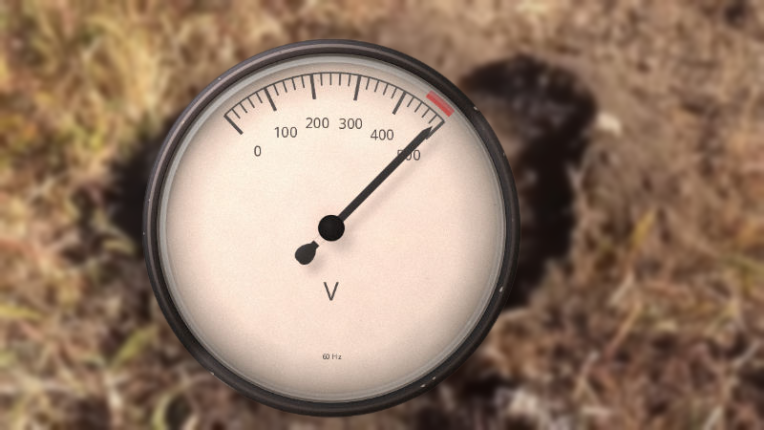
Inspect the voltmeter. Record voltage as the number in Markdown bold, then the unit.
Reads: **490** V
